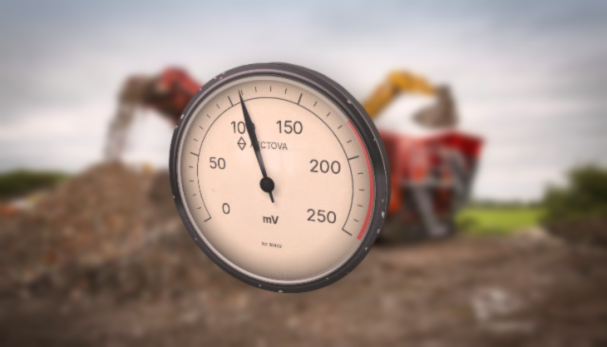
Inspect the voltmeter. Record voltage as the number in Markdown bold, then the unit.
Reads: **110** mV
